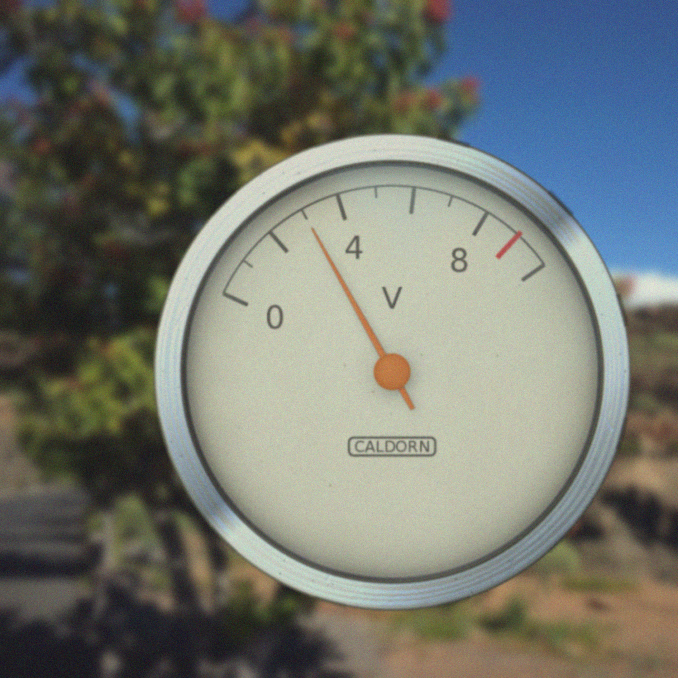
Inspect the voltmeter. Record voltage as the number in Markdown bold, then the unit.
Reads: **3** V
